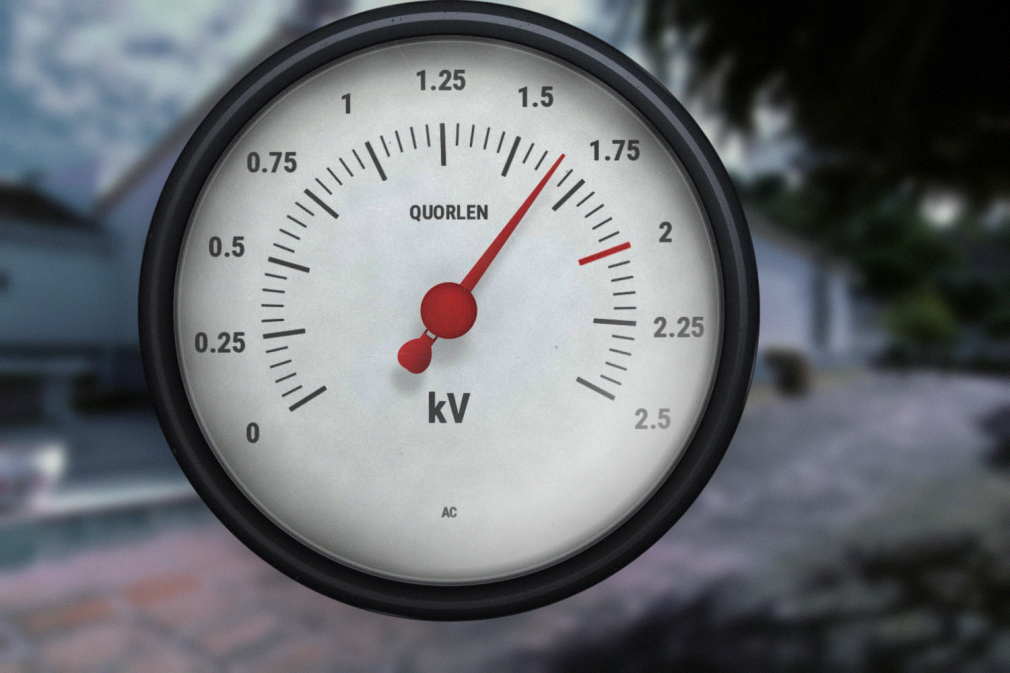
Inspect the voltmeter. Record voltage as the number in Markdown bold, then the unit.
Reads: **1.65** kV
